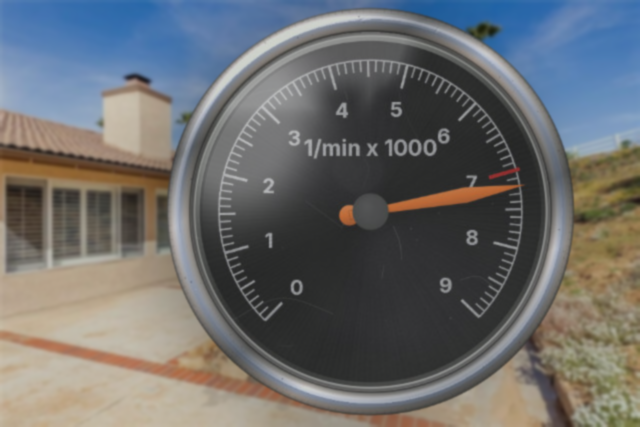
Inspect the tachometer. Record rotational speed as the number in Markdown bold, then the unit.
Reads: **7200** rpm
